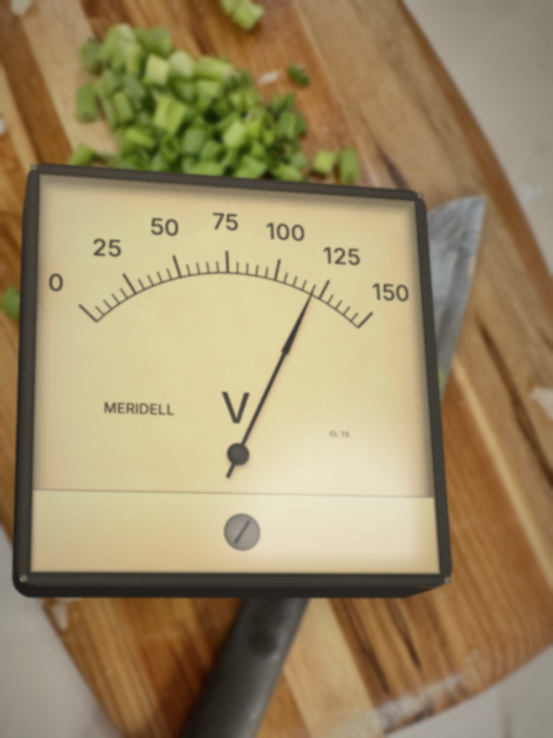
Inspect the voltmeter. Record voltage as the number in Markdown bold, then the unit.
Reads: **120** V
